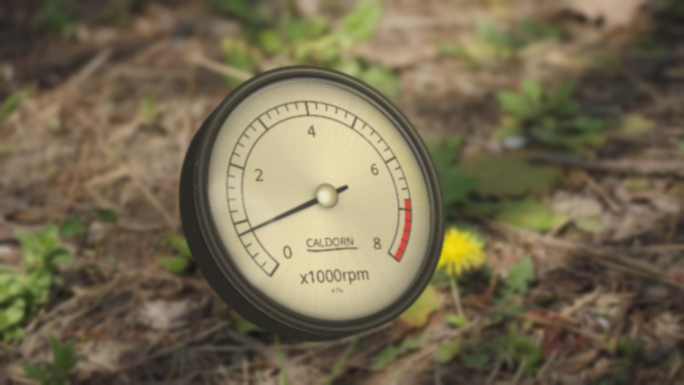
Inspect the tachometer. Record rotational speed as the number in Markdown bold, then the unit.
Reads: **800** rpm
